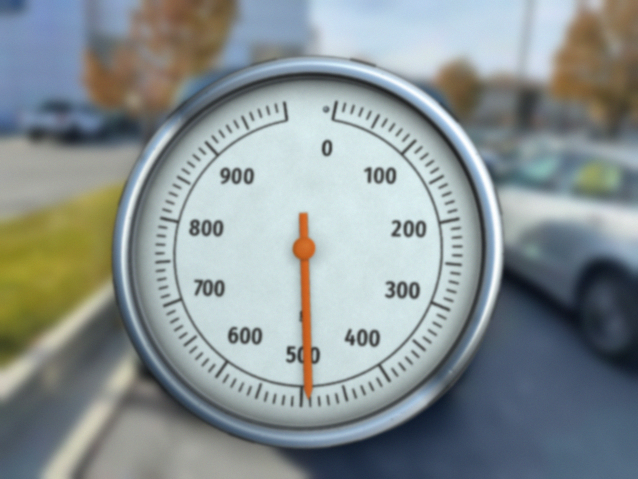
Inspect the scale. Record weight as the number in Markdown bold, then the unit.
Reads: **490** g
